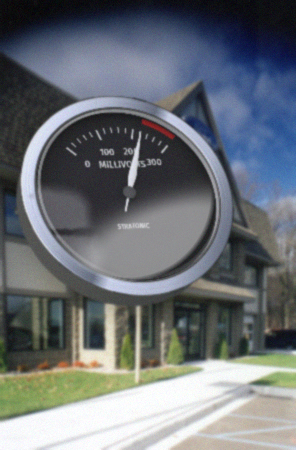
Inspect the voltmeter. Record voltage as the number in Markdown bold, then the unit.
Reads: **220** mV
